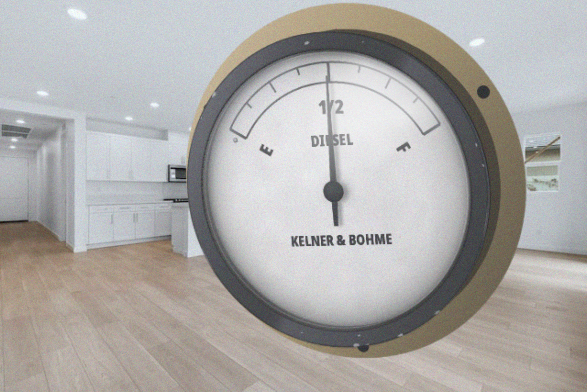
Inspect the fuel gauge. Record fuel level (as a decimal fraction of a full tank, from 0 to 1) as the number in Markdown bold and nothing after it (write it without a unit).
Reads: **0.5**
